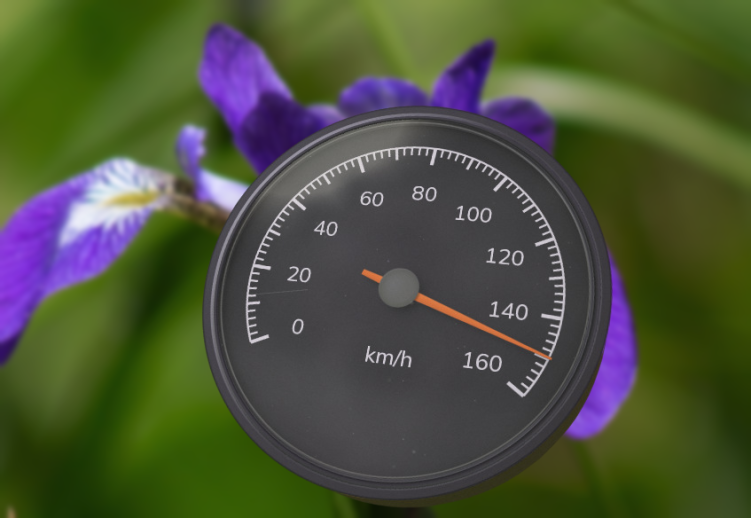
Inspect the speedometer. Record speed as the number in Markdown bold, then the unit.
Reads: **150** km/h
